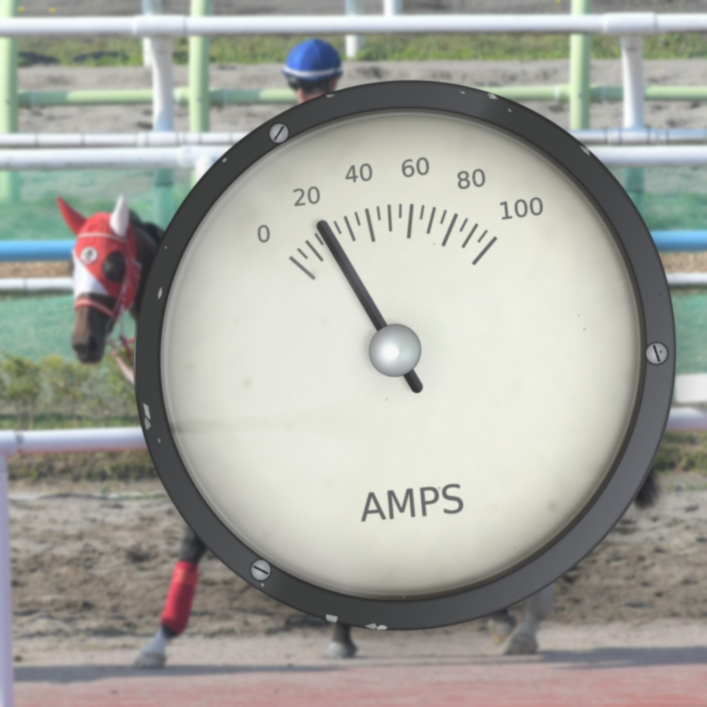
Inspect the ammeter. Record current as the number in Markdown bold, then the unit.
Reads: **20** A
